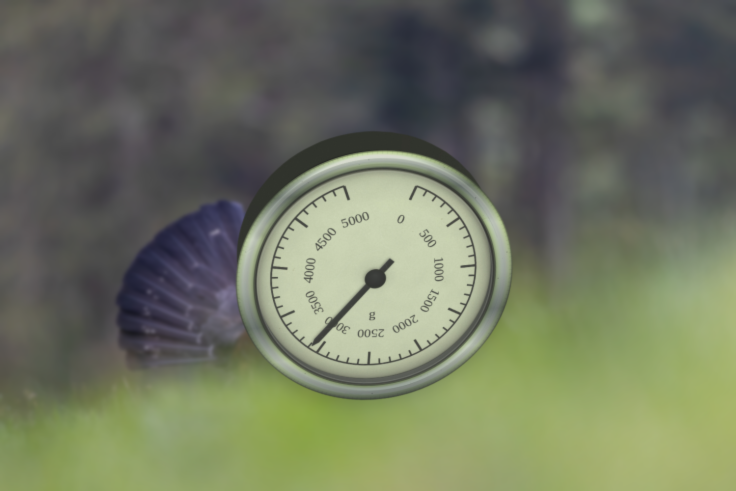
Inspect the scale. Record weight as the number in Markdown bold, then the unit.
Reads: **3100** g
